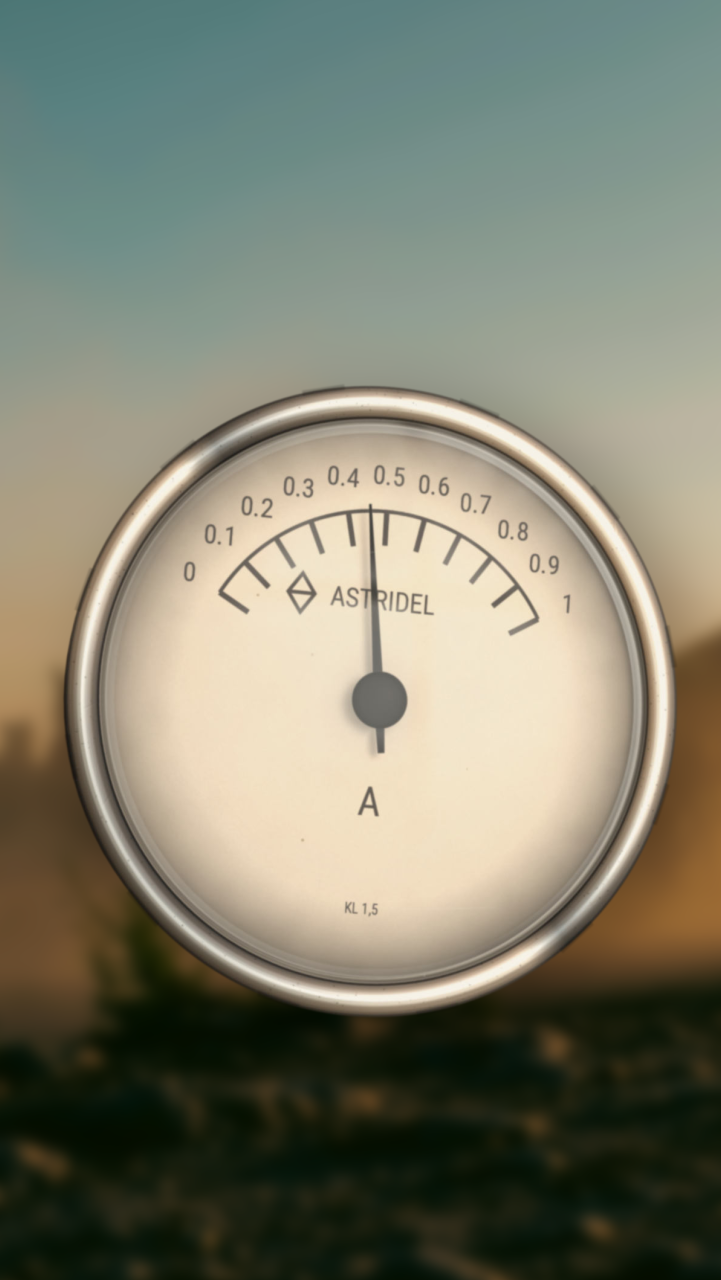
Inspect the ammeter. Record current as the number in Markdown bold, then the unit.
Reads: **0.45** A
